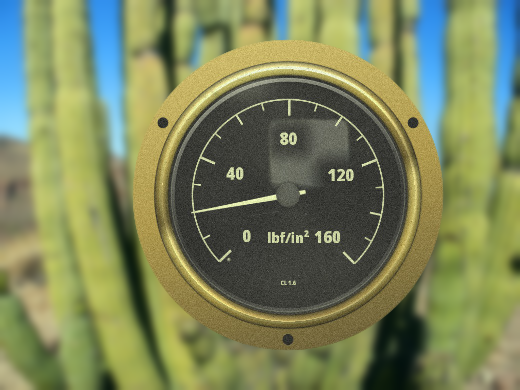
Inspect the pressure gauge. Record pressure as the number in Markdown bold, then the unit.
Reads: **20** psi
